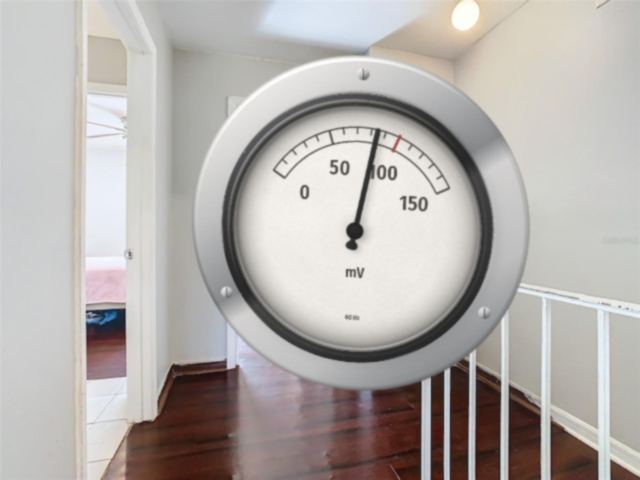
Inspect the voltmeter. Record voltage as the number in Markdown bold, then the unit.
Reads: **85** mV
